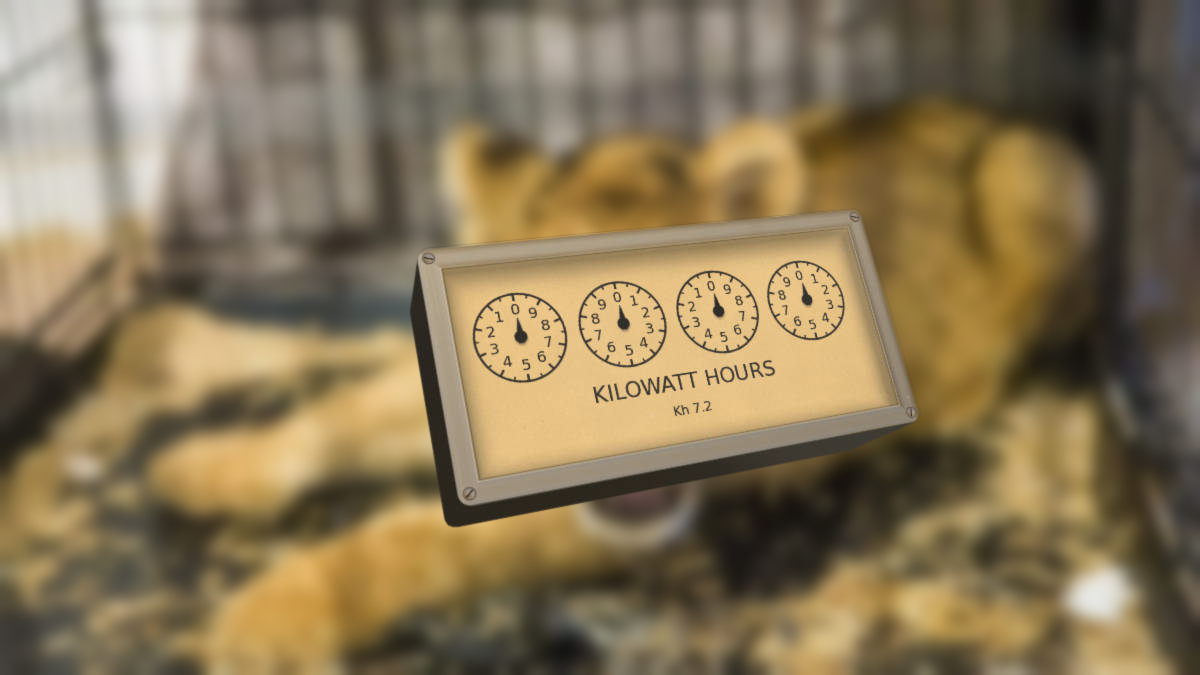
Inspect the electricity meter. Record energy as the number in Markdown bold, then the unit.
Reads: **0** kWh
